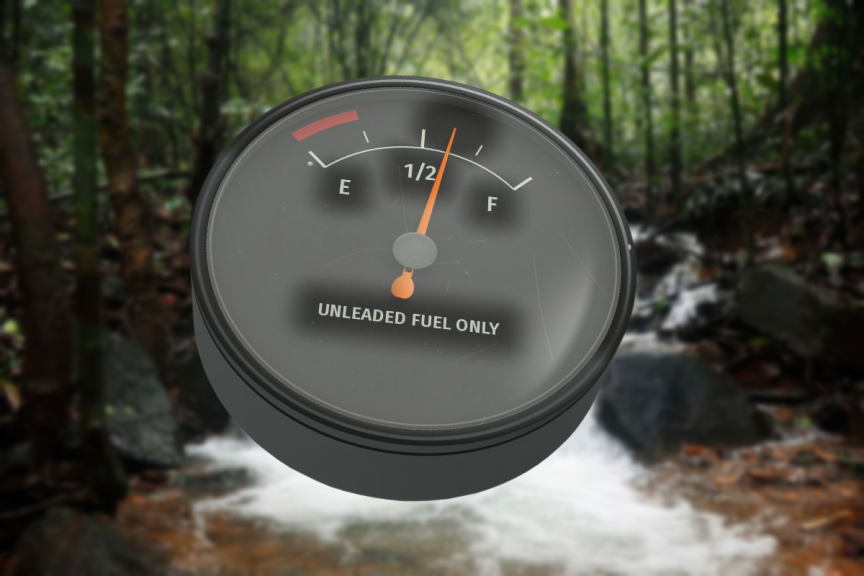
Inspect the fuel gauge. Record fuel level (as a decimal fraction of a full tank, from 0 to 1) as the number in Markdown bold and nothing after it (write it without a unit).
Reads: **0.625**
